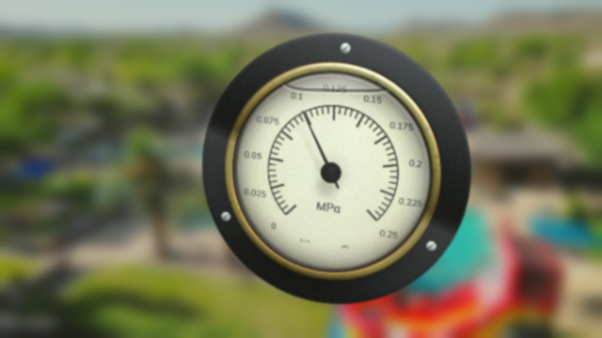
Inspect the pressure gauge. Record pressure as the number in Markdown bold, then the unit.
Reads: **0.1** MPa
